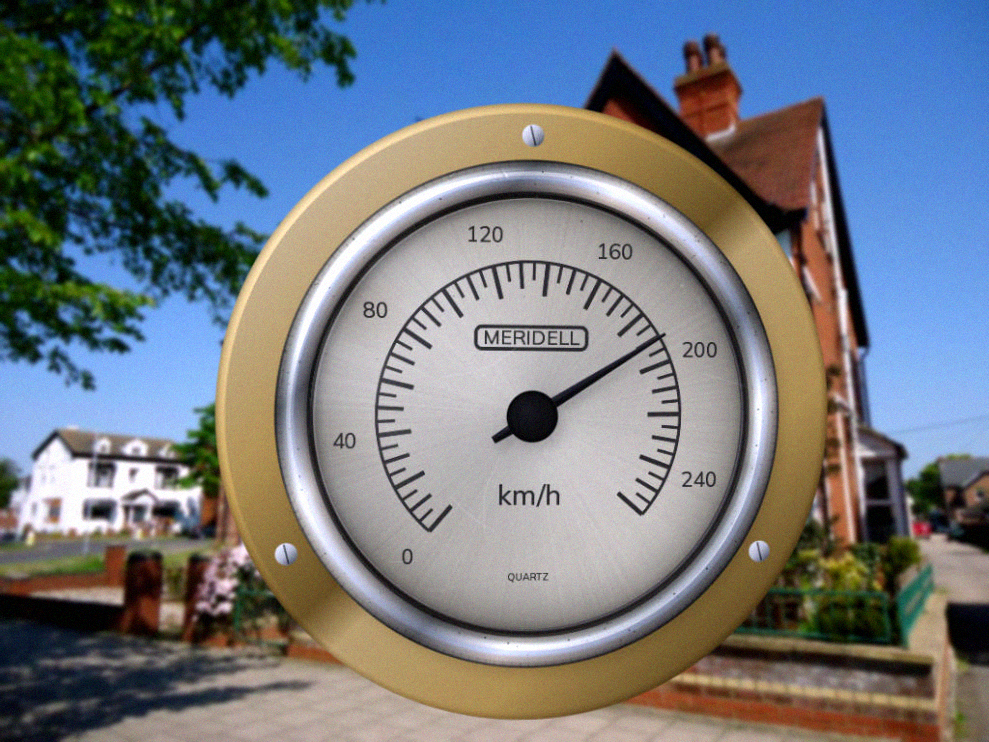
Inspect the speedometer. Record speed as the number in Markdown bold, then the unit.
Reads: **190** km/h
